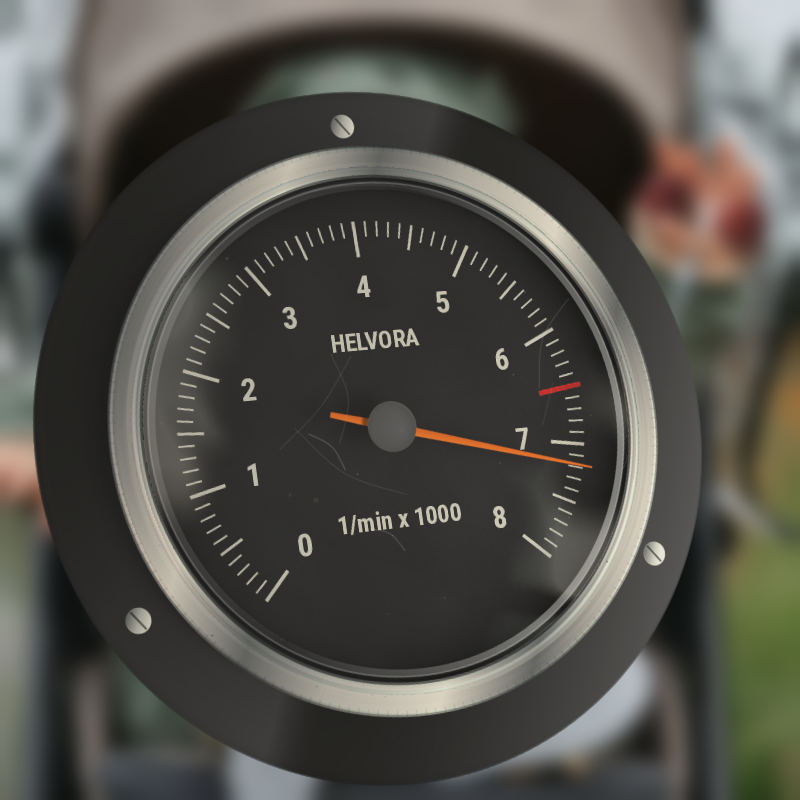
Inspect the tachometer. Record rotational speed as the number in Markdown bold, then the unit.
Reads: **7200** rpm
